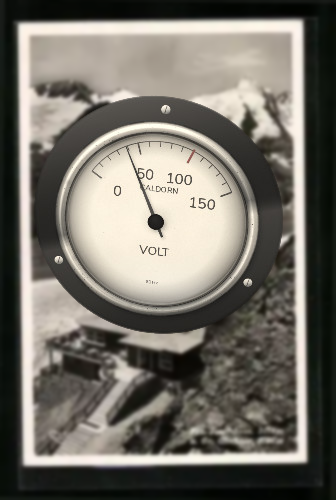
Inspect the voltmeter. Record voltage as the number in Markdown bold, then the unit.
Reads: **40** V
